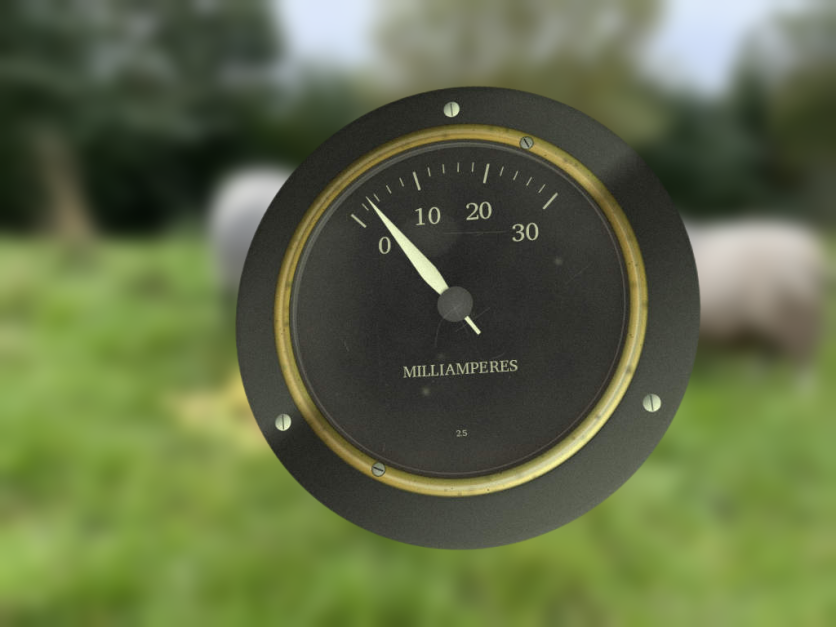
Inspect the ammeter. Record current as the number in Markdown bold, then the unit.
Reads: **3** mA
